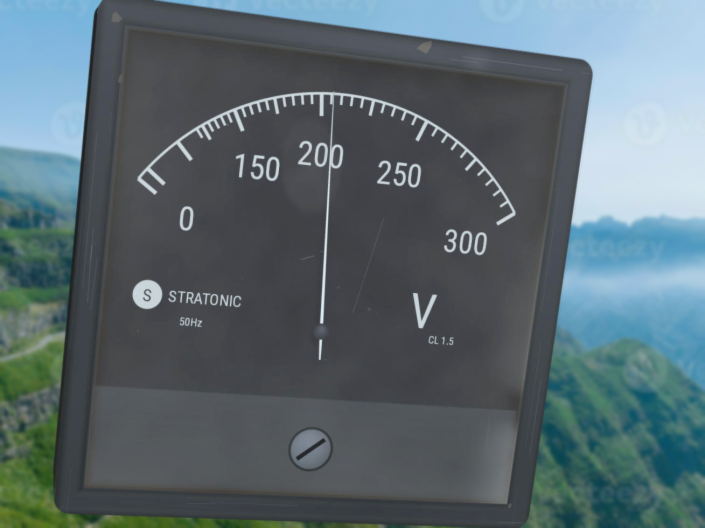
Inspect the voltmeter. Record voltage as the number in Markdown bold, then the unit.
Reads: **205** V
